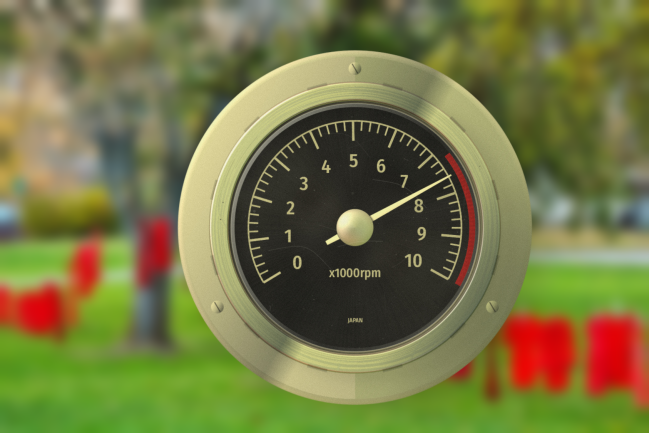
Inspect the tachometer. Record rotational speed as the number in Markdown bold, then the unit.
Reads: **7600** rpm
